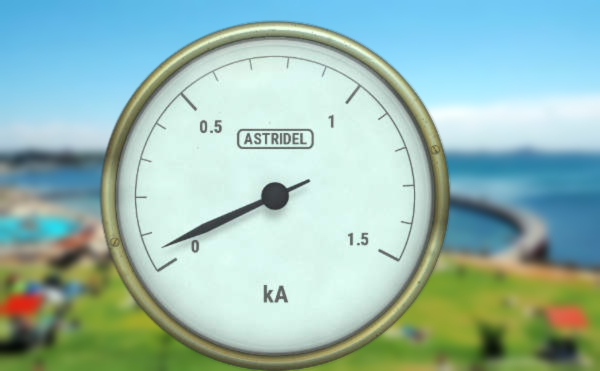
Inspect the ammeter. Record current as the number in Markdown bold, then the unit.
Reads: **0.05** kA
